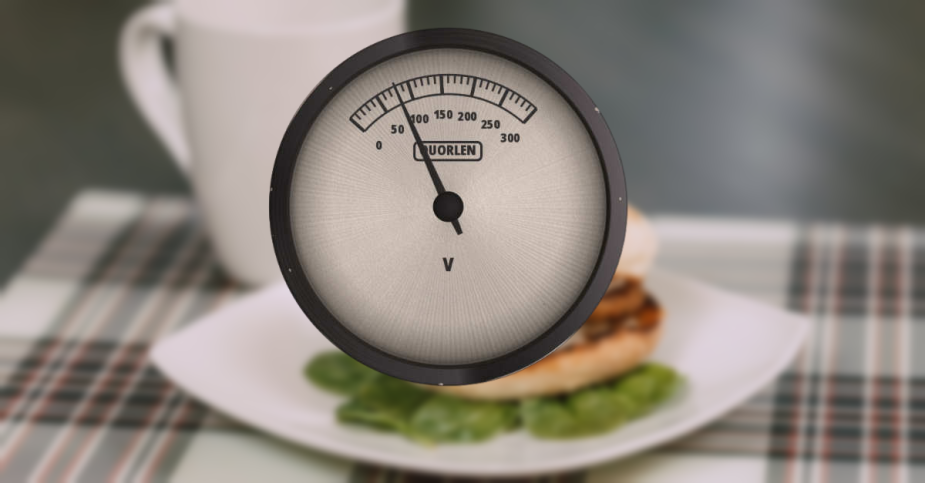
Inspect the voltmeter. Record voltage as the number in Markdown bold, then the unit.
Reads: **80** V
